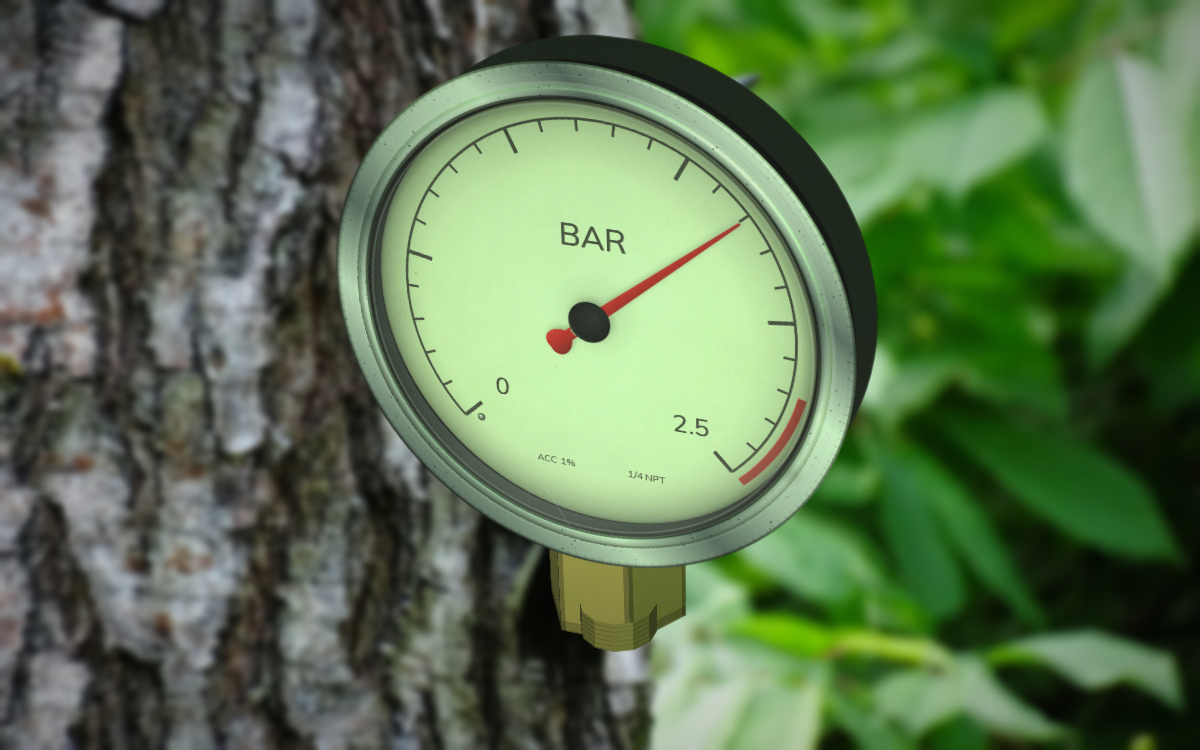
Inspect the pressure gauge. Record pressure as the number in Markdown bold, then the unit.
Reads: **1.7** bar
